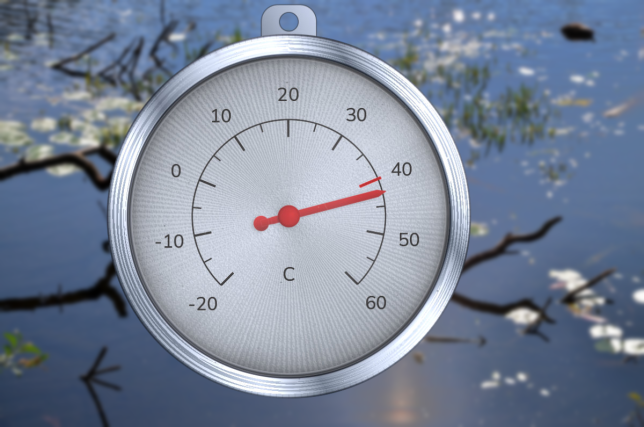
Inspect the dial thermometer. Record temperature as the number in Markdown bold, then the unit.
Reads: **42.5** °C
